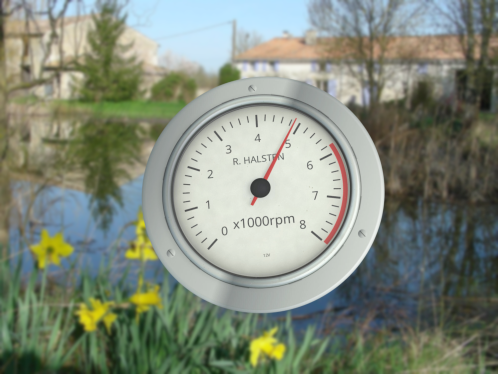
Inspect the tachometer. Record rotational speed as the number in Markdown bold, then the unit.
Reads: **4900** rpm
